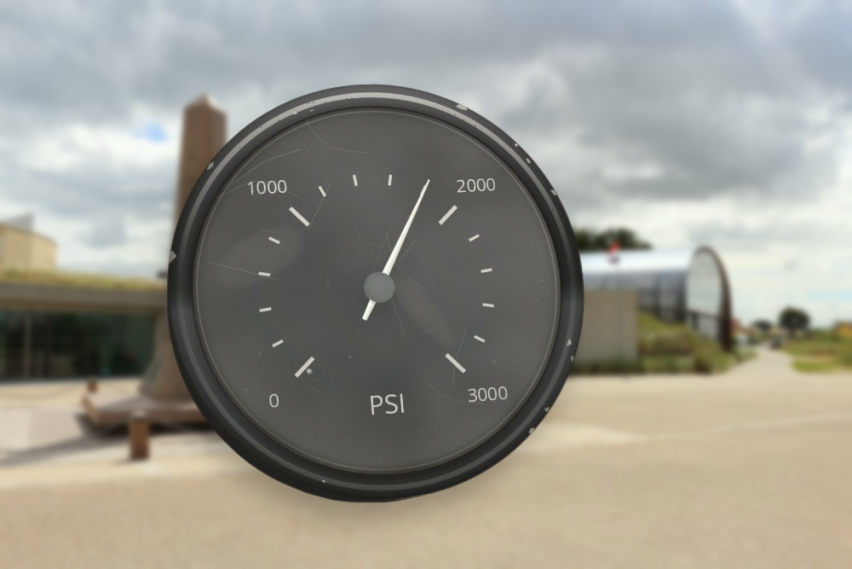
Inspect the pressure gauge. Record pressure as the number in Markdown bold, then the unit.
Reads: **1800** psi
